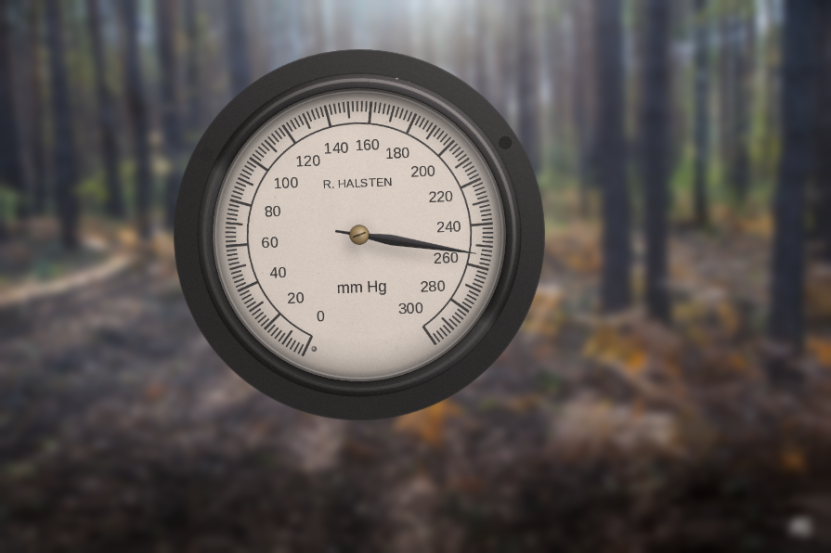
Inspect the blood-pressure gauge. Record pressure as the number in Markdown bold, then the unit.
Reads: **254** mmHg
